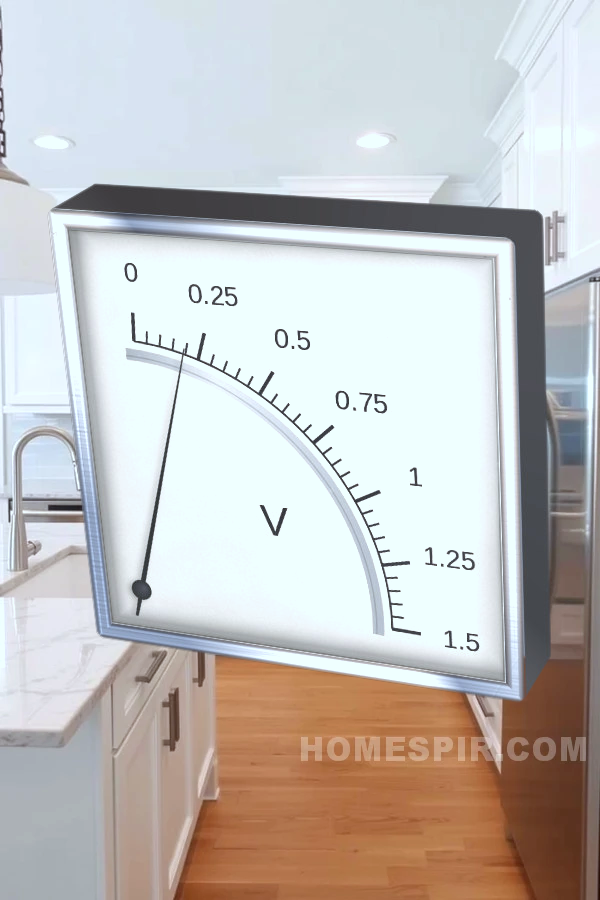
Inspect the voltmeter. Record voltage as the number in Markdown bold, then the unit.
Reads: **0.2** V
